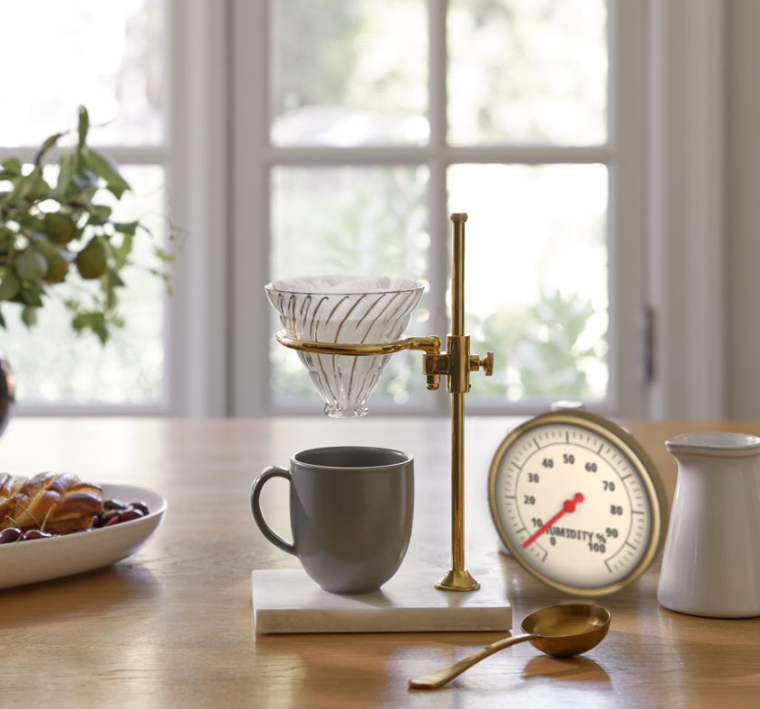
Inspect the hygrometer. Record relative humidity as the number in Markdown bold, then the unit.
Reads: **6** %
